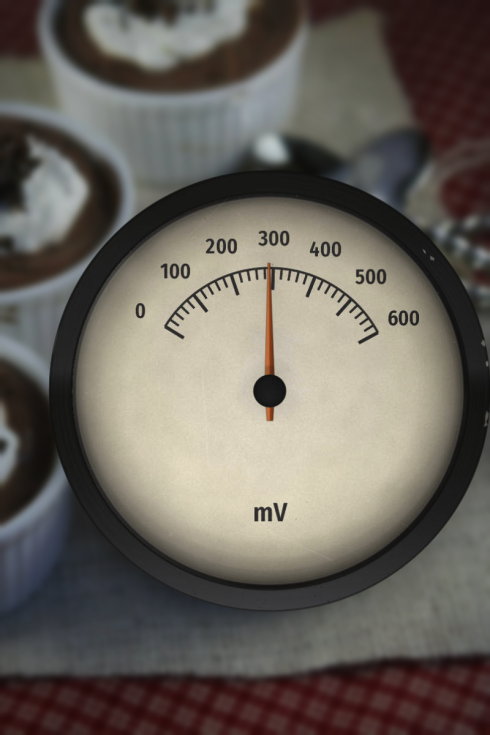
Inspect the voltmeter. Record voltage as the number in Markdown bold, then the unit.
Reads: **290** mV
